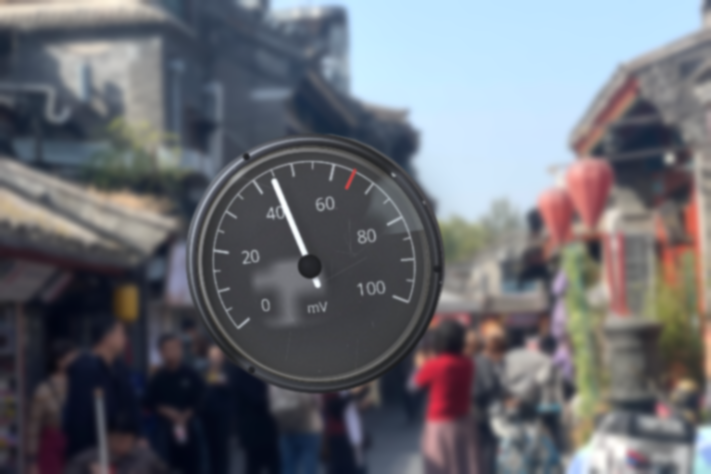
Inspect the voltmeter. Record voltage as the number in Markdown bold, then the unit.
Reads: **45** mV
